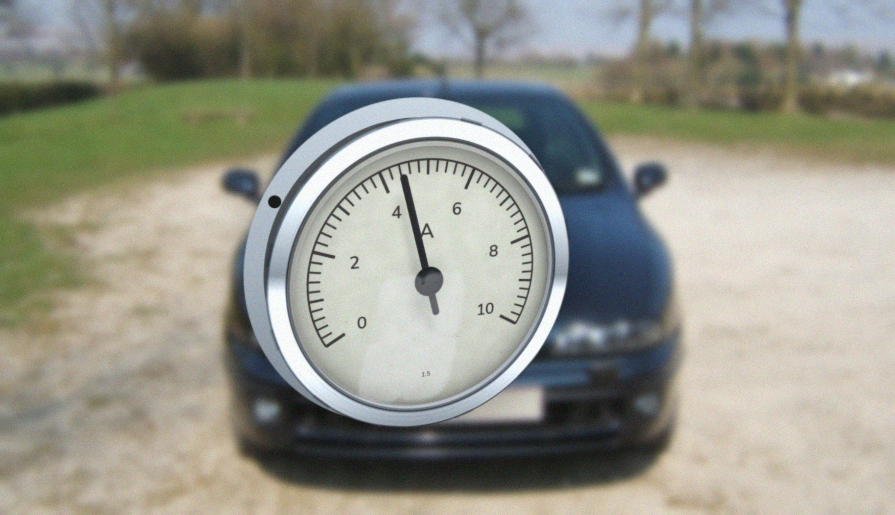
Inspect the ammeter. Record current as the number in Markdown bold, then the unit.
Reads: **4.4** A
